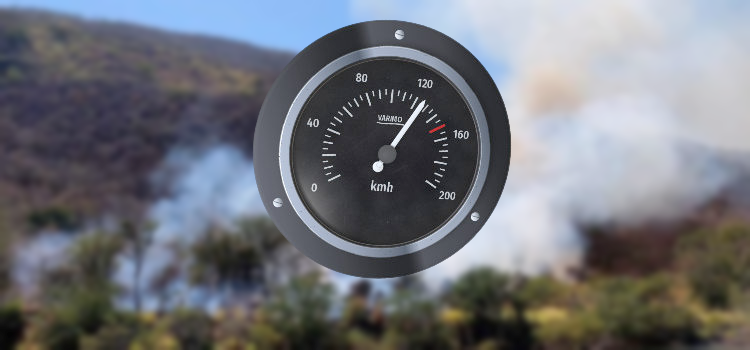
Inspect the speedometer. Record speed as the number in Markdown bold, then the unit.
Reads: **125** km/h
